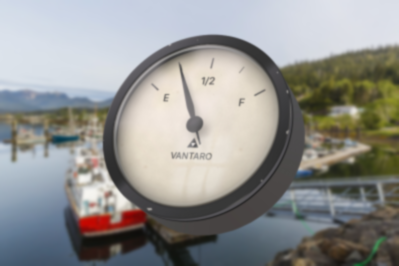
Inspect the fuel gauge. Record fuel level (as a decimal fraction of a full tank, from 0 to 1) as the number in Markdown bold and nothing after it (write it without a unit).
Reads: **0.25**
